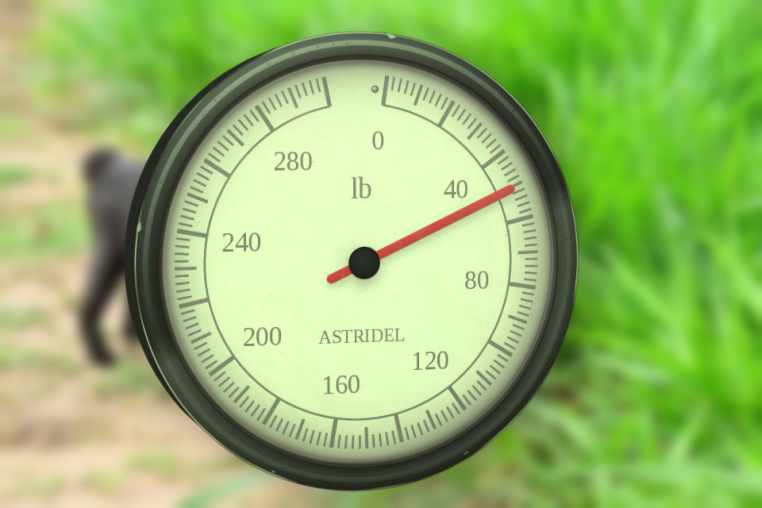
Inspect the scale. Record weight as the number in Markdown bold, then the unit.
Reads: **50** lb
